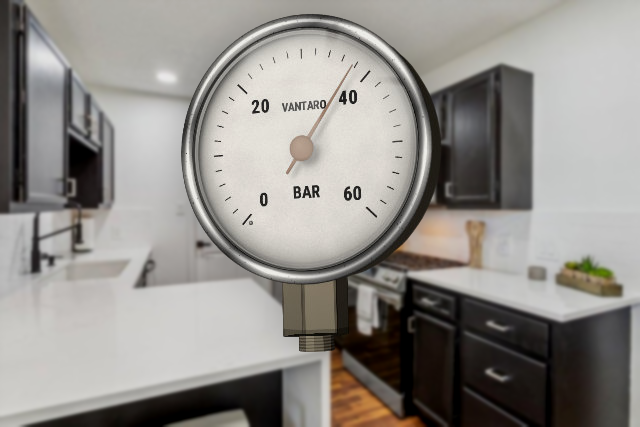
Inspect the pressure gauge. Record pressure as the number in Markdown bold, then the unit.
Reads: **38** bar
